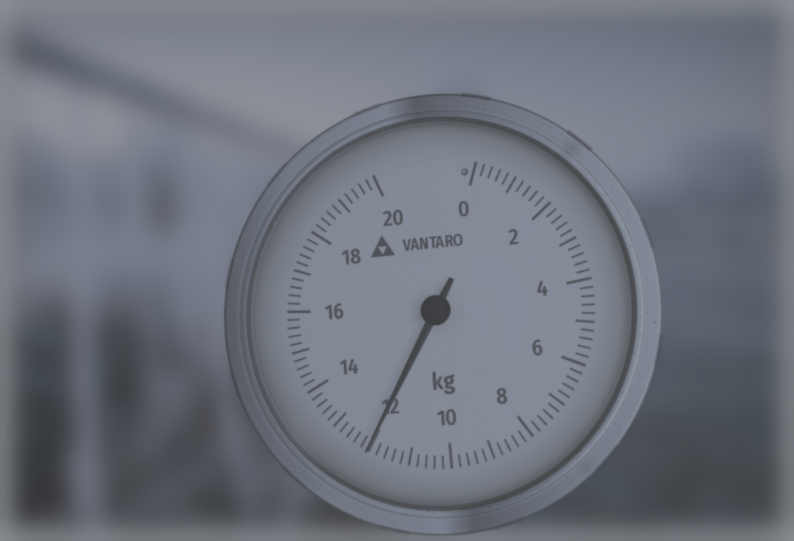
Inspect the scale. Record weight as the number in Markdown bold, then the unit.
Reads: **12** kg
